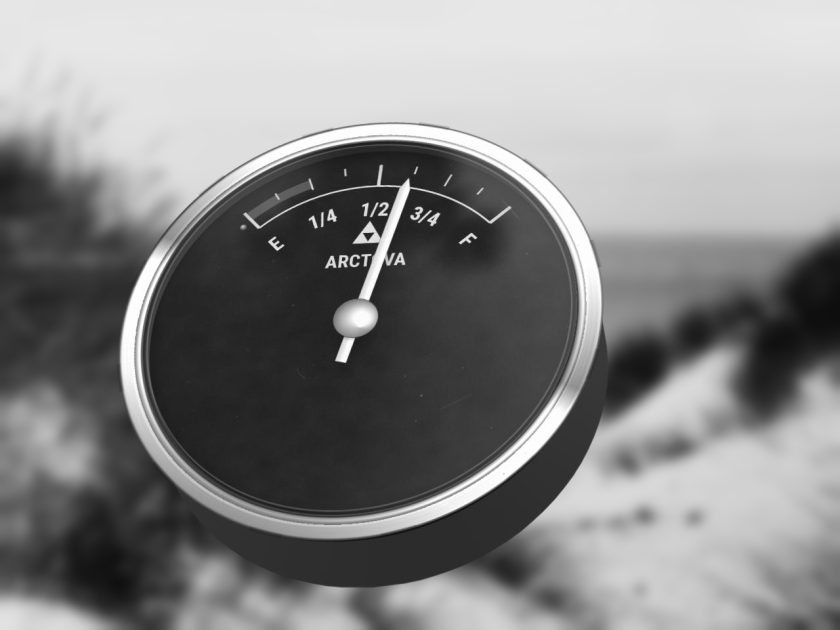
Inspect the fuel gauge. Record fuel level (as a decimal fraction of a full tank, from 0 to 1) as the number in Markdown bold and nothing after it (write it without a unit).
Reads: **0.625**
